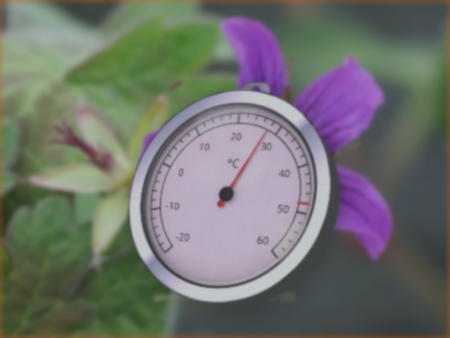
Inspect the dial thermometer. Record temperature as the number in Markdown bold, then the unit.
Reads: **28** °C
